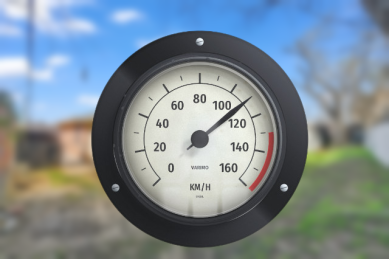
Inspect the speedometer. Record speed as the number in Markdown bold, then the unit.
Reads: **110** km/h
